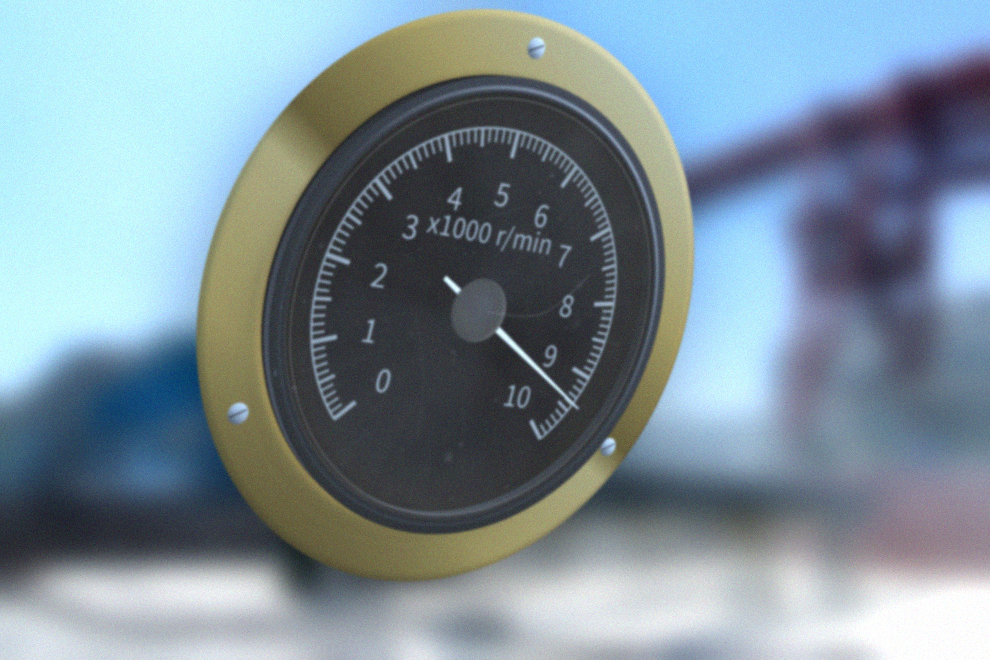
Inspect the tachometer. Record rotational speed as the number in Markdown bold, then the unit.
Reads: **9400** rpm
